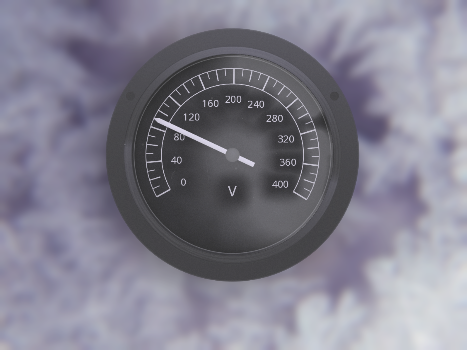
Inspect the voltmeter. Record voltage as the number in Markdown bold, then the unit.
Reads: **90** V
